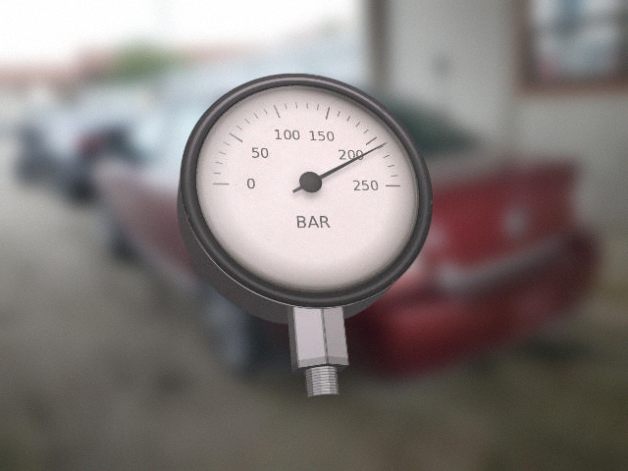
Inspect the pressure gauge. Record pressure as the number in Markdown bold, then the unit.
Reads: **210** bar
